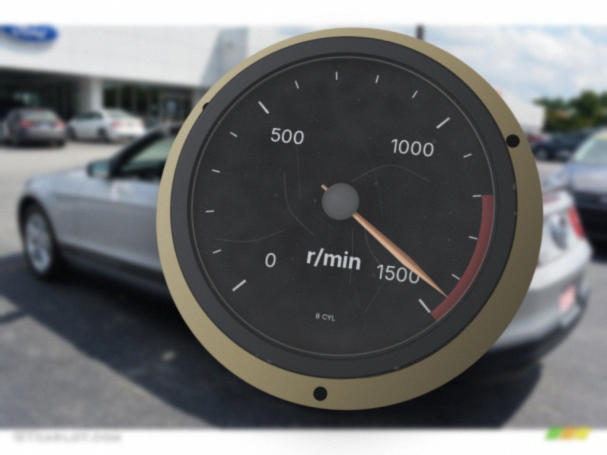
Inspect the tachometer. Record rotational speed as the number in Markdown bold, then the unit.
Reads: **1450** rpm
